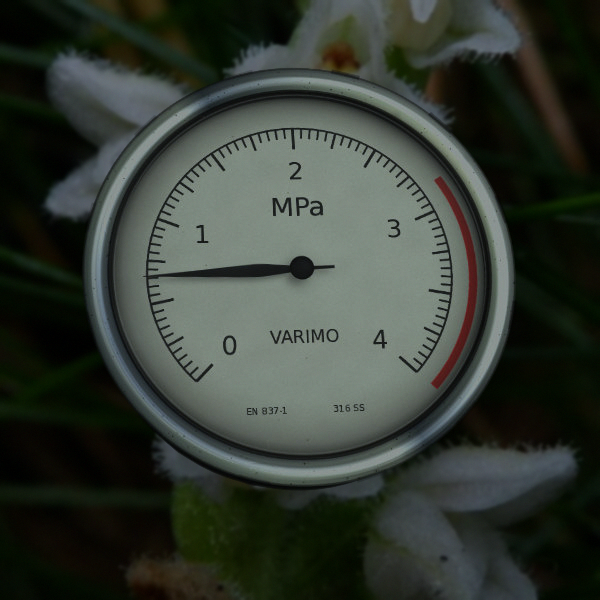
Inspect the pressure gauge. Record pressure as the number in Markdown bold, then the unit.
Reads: **0.65** MPa
